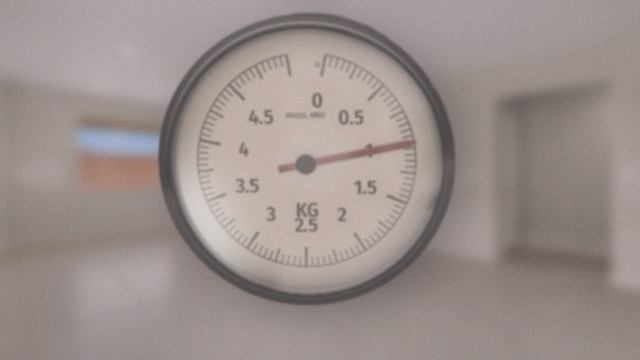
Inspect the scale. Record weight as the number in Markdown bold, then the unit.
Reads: **1** kg
